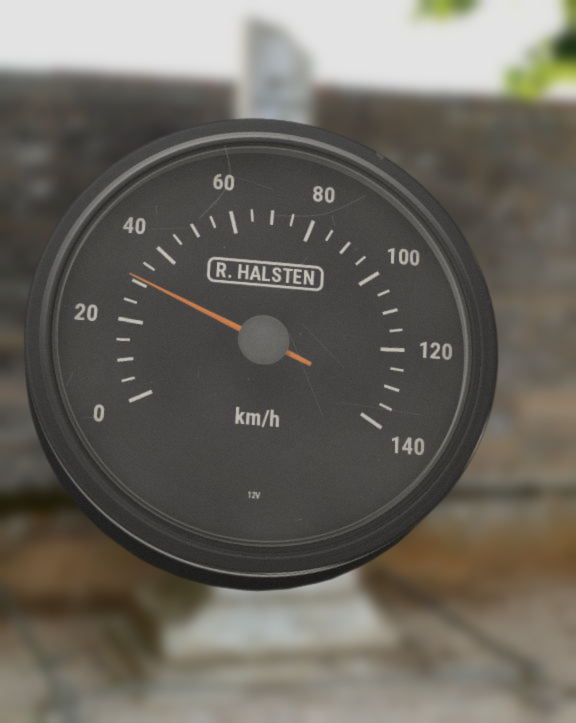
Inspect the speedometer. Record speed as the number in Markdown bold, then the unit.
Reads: **30** km/h
